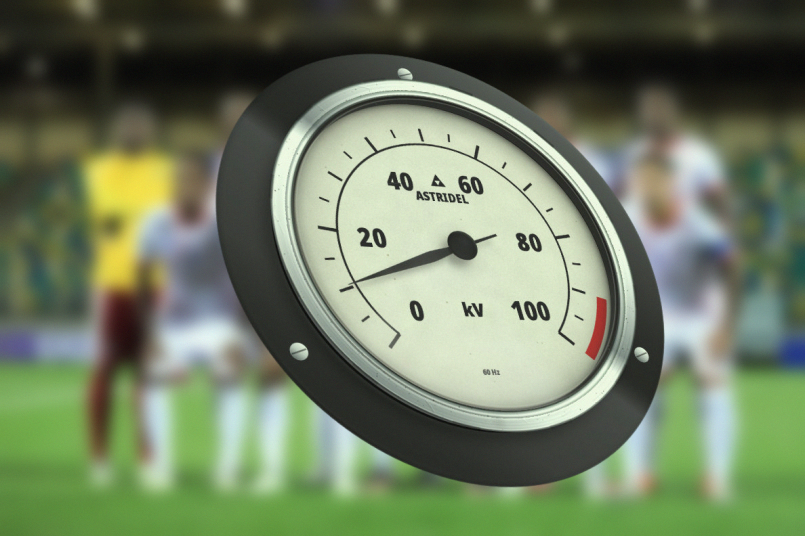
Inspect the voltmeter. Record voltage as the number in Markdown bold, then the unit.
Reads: **10** kV
